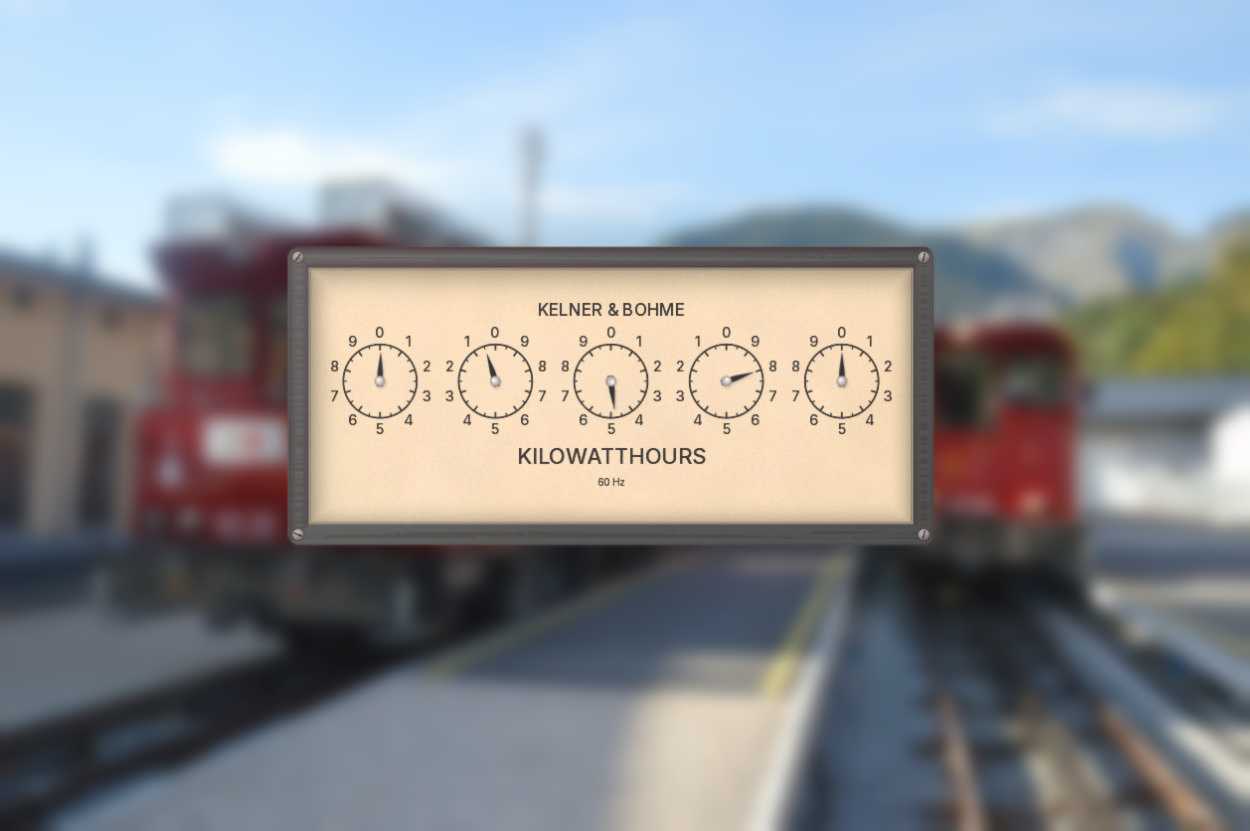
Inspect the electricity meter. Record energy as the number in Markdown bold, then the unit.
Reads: **480** kWh
